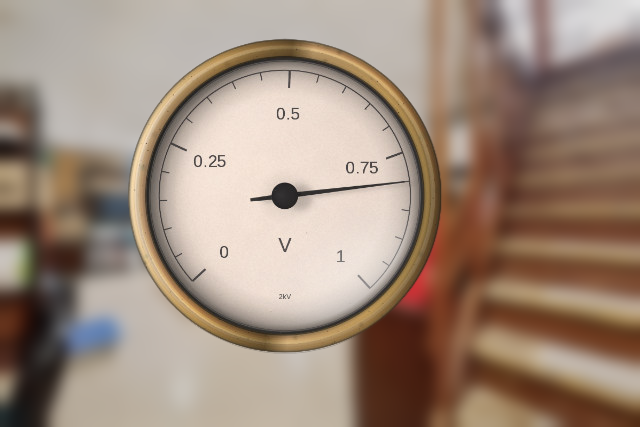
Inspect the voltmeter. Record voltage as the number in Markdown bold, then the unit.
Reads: **0.8** V
